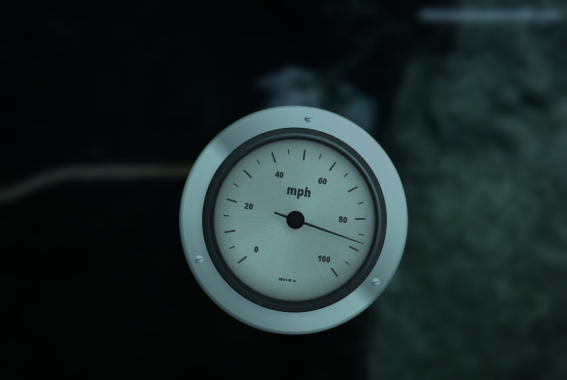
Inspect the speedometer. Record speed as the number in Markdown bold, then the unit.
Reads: **87.5** mph
